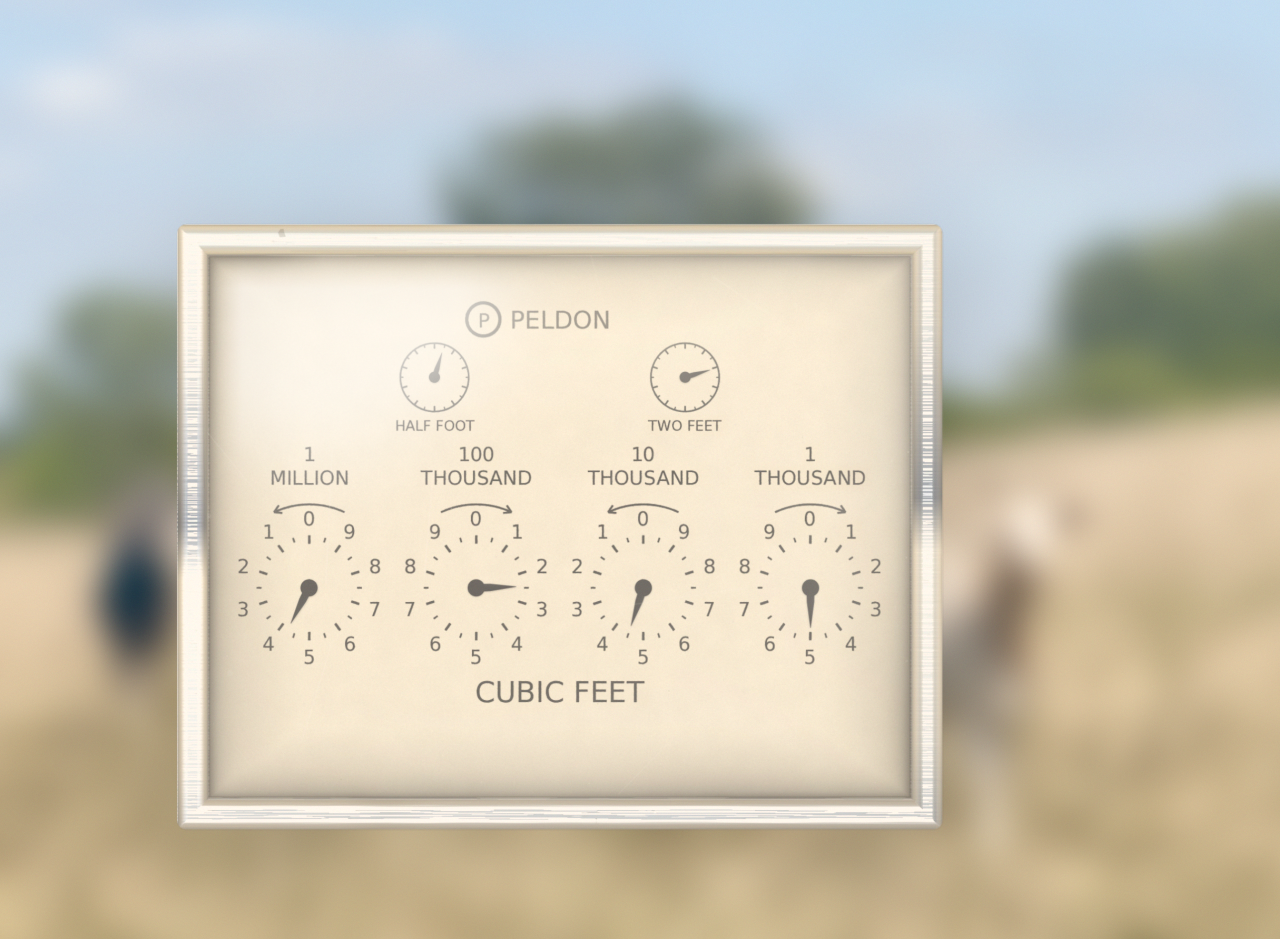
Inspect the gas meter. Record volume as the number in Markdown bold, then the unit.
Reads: **424500** ft³
